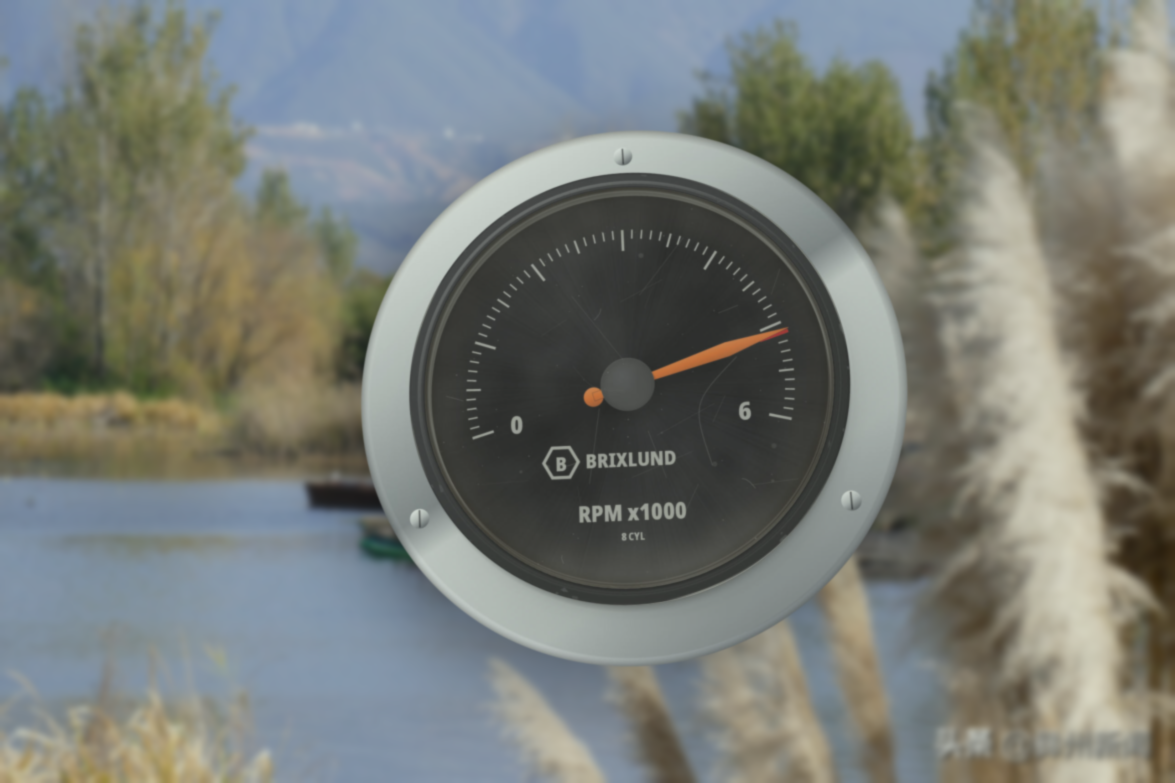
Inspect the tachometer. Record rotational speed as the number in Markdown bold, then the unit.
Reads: **5100** rpm
